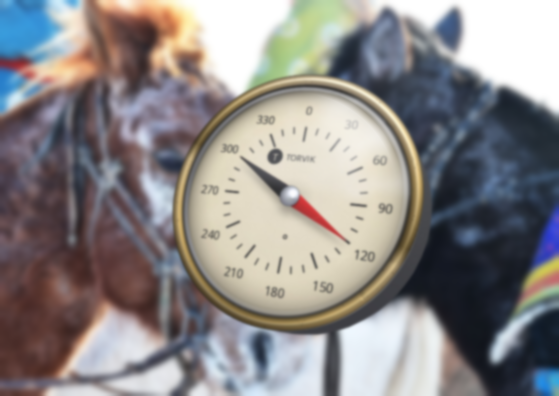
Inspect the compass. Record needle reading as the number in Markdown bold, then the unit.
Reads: **120** °
